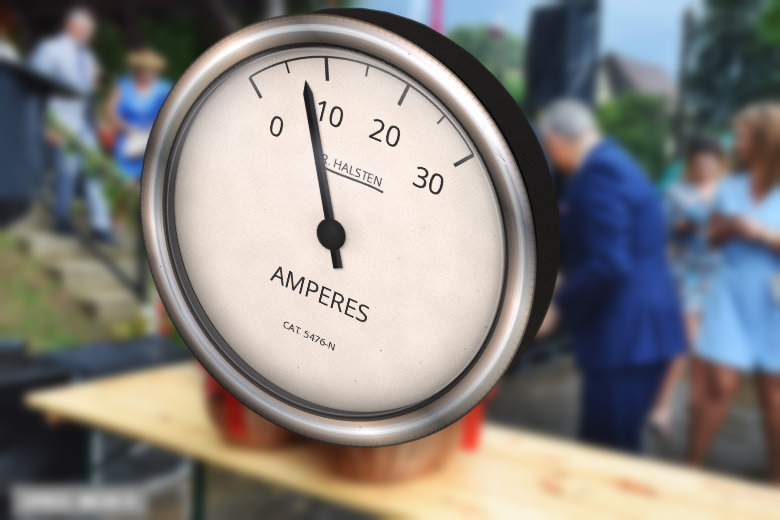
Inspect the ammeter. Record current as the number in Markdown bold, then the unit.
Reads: **7.5** A
